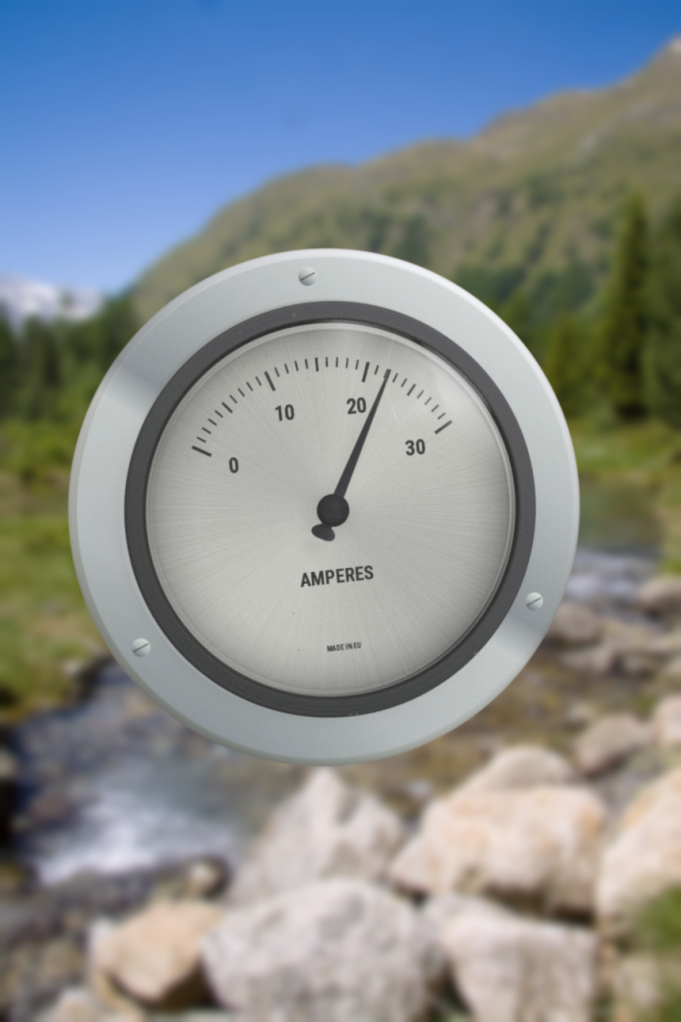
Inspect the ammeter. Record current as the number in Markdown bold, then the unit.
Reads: **22** A
